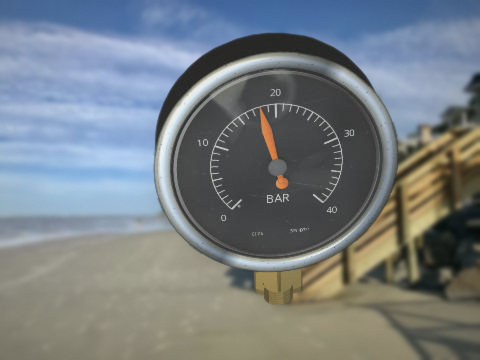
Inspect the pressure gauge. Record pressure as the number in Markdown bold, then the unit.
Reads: **18** bar
